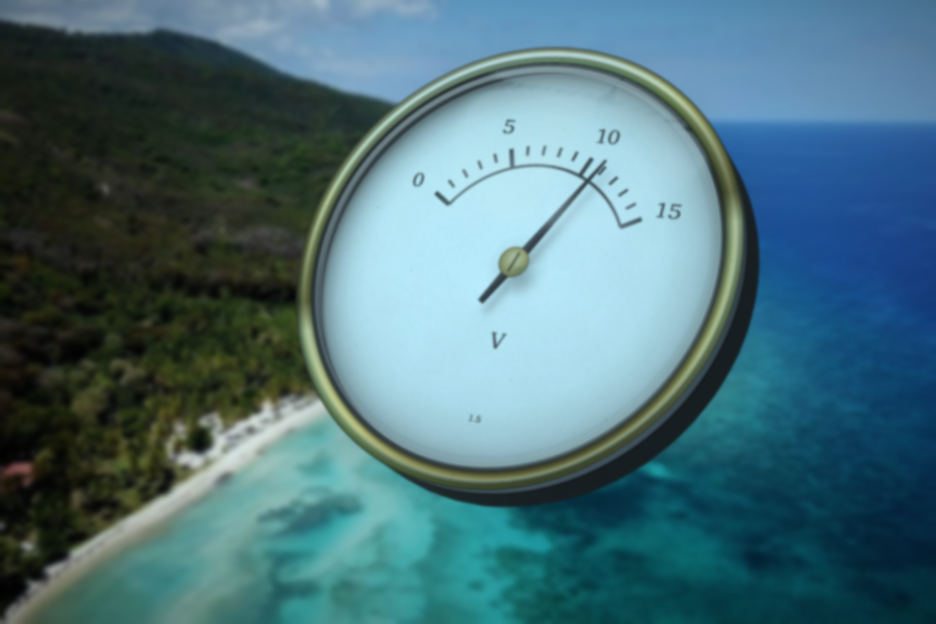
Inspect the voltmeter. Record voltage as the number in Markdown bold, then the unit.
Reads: **11** V
